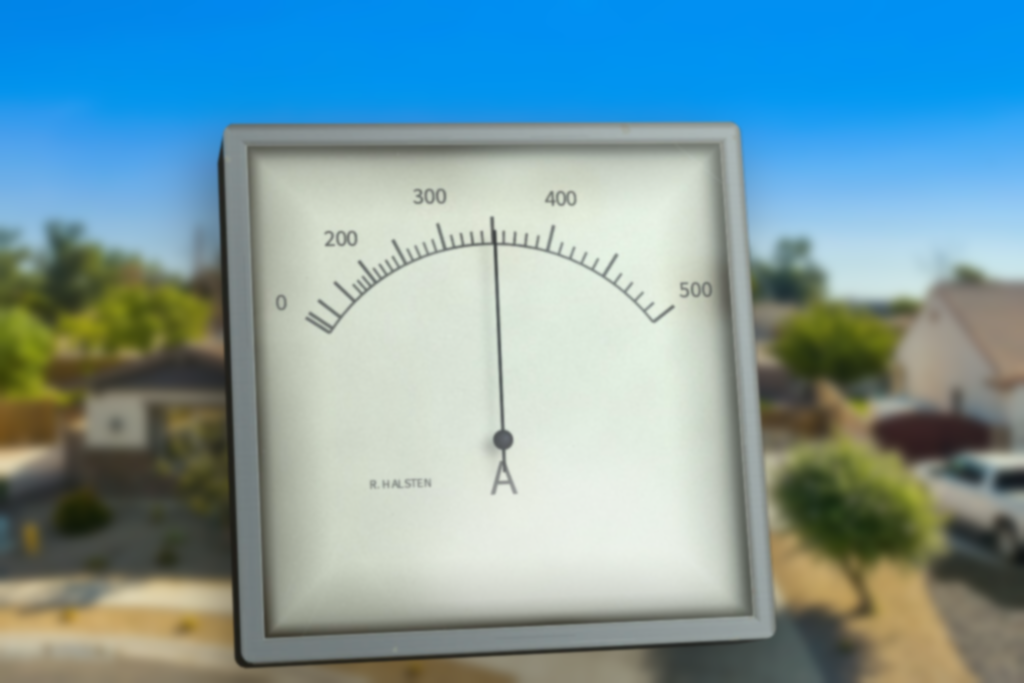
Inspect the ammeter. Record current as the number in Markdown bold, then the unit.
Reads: **350** A
